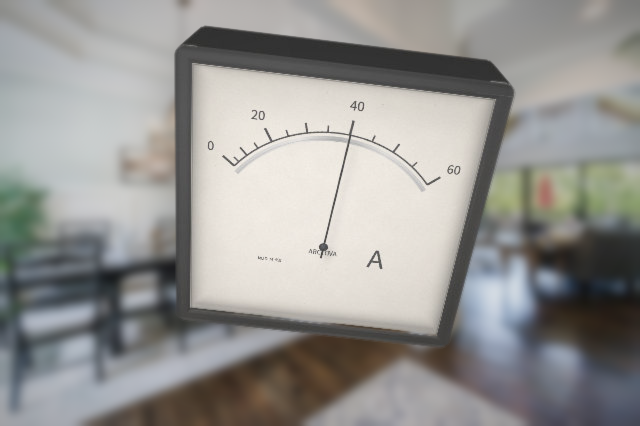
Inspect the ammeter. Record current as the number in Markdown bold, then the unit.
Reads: **40** A
